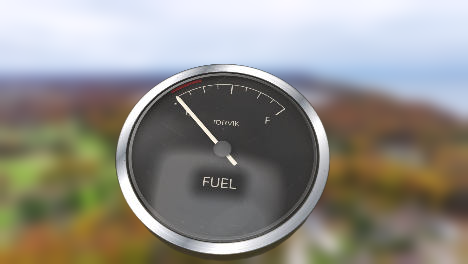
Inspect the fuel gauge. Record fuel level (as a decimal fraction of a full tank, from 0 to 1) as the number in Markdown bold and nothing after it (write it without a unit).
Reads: **0**
